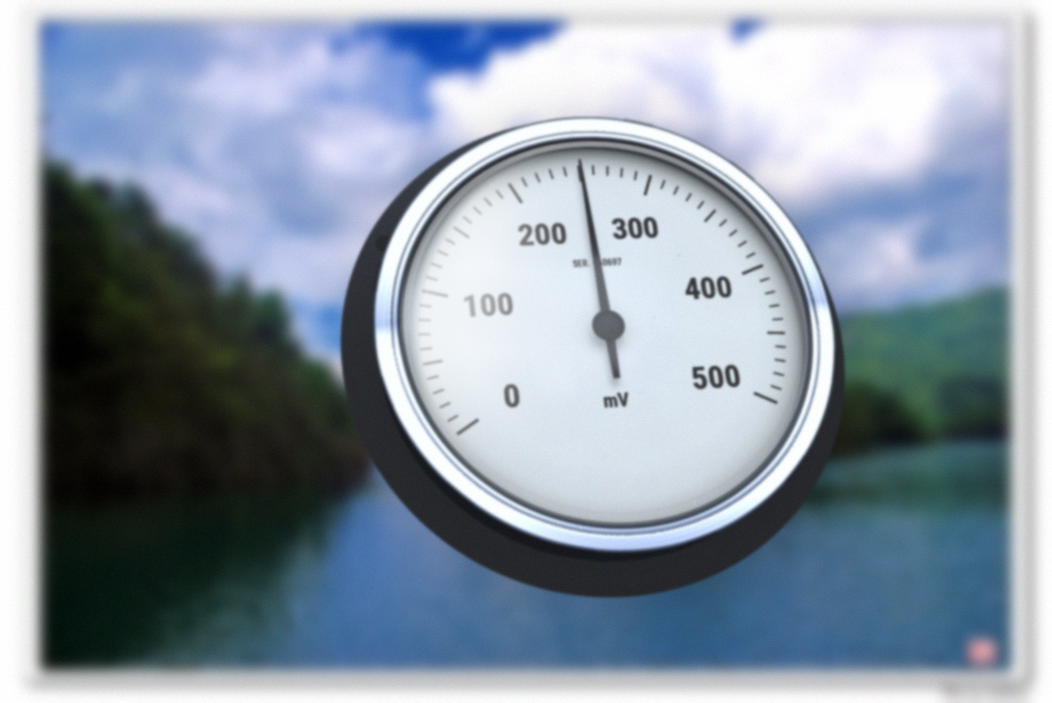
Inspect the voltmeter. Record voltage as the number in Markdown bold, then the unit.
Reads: **250** mV
